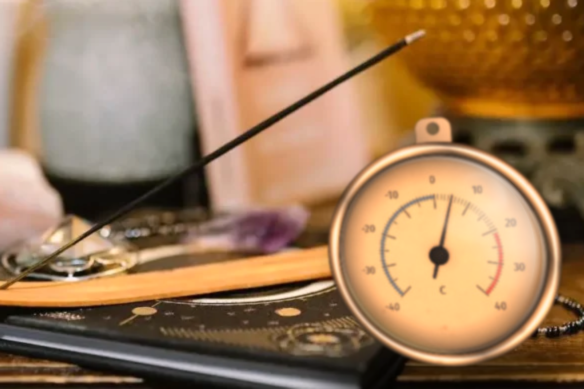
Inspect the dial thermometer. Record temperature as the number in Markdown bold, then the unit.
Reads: **5** °C
